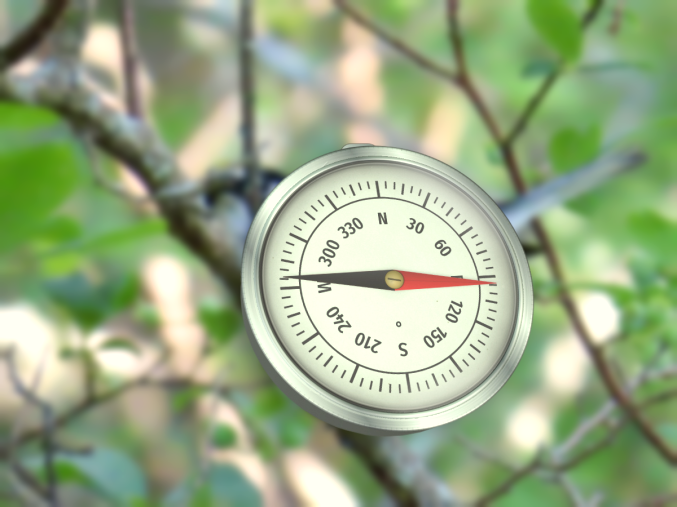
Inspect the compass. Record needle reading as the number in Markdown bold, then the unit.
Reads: **95** °
